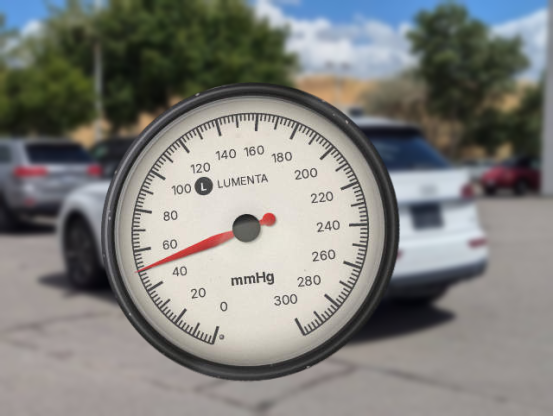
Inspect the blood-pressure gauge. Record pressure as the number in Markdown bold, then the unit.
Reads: **50** mmHg
